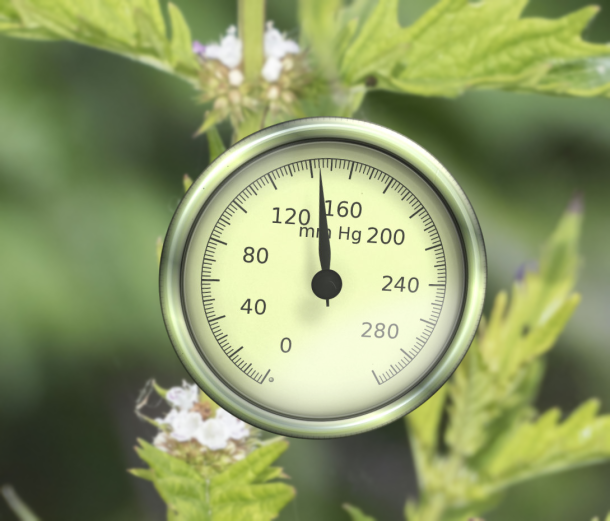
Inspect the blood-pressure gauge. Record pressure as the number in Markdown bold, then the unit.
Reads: **144** mmHg
